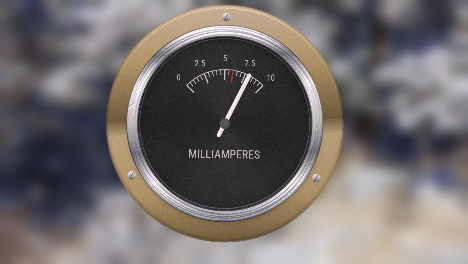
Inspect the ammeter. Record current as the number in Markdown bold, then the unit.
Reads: **8** mA
